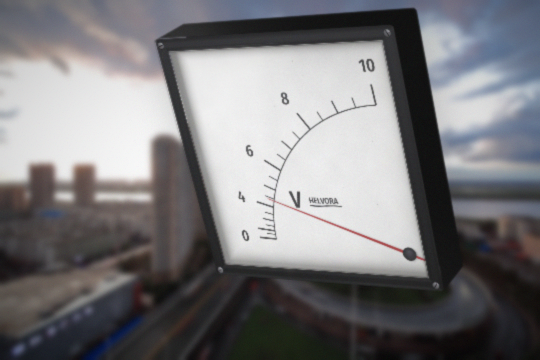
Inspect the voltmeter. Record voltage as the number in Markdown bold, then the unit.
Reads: **4.5** V
